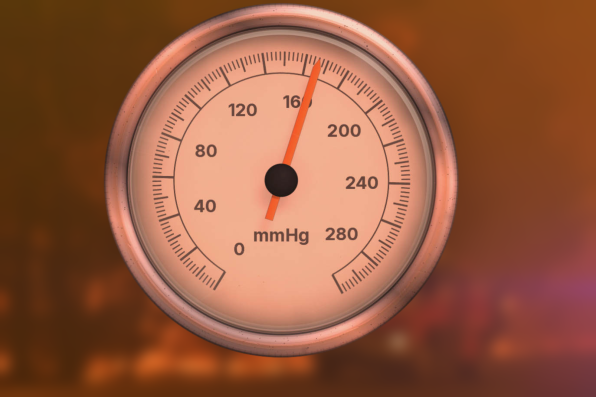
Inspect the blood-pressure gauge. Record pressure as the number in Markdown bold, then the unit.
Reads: **166** mmHg
